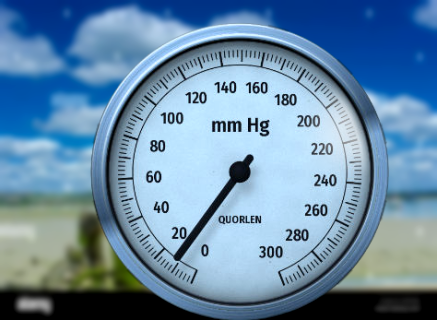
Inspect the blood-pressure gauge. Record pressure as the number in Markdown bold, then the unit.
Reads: **12** mmHg
